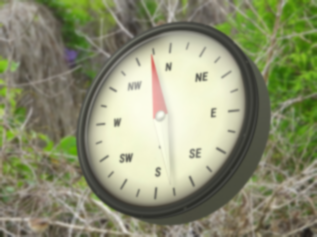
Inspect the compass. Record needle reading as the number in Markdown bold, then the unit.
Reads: **345** °
